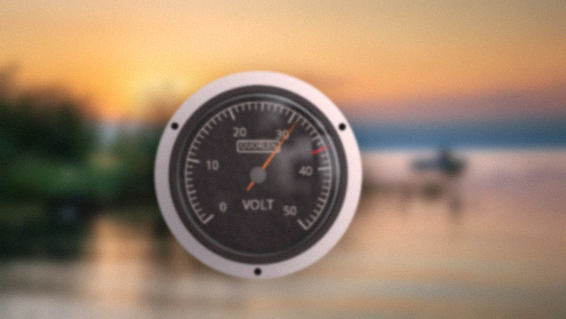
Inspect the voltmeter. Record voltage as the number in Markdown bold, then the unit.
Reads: **31** V
